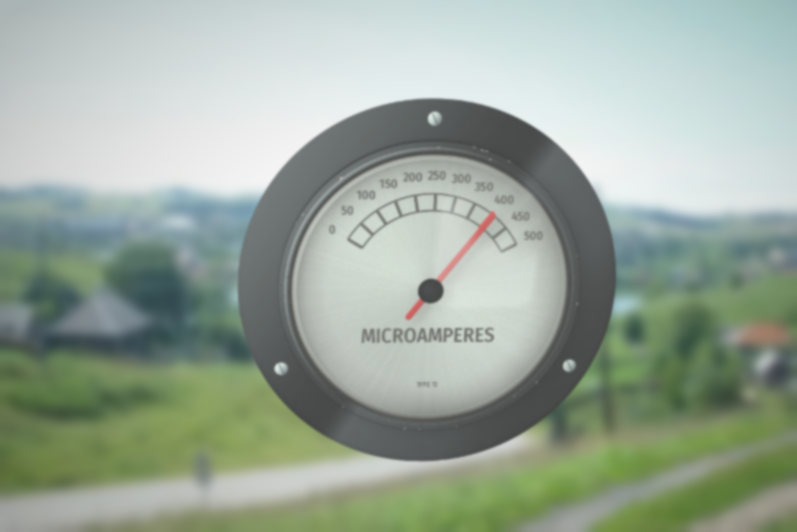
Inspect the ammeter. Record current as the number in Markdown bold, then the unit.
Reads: **400** µA
